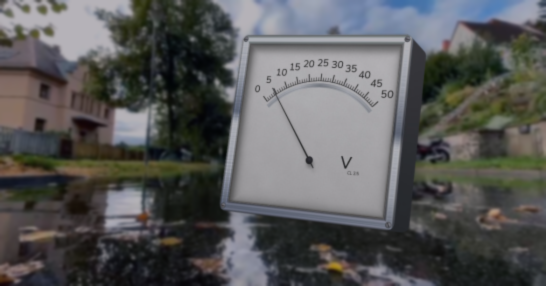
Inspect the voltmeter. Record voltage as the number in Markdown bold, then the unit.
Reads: **5** V
